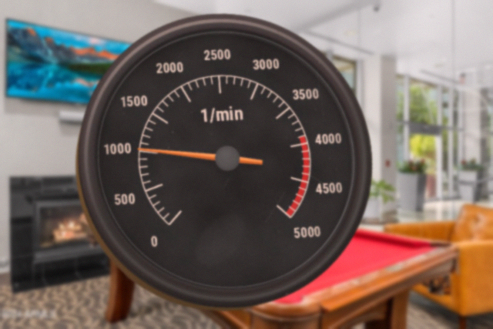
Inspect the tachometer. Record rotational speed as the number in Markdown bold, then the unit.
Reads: **1000** rpm
